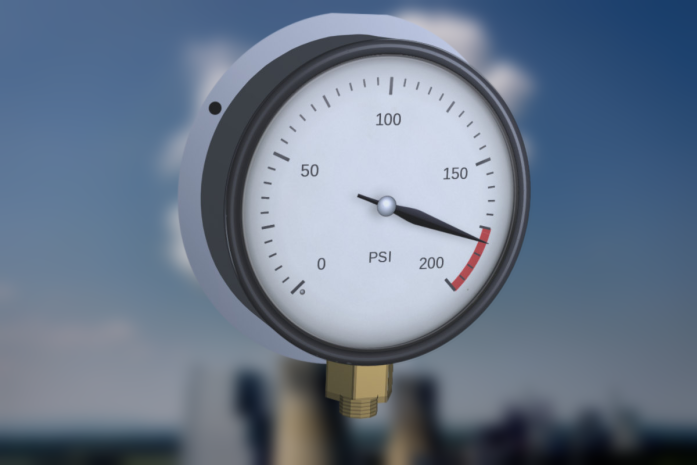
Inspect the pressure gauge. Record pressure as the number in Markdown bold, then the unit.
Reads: **180** psi
